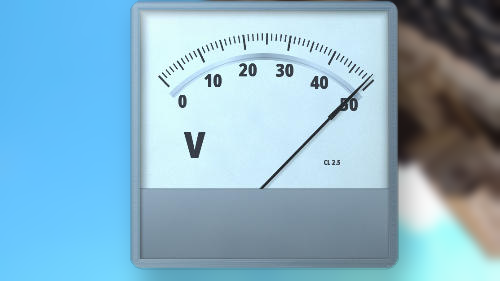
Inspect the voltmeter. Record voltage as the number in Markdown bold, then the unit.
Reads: **49** V
